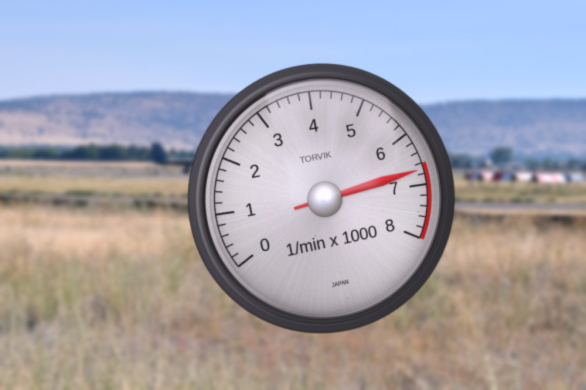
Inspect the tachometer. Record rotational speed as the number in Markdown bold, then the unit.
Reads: **6700** rpm
